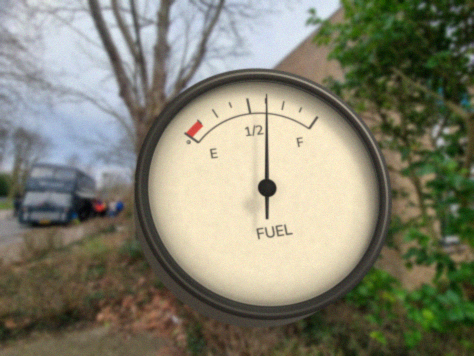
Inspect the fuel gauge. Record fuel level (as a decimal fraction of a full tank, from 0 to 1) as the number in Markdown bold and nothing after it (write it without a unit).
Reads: **0.625**
